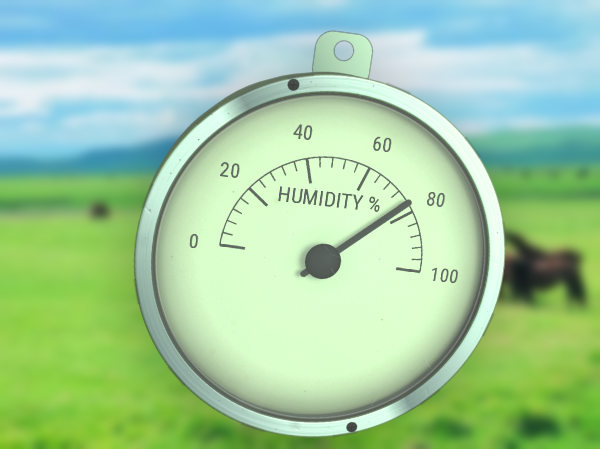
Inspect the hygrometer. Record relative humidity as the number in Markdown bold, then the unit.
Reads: **76** %
